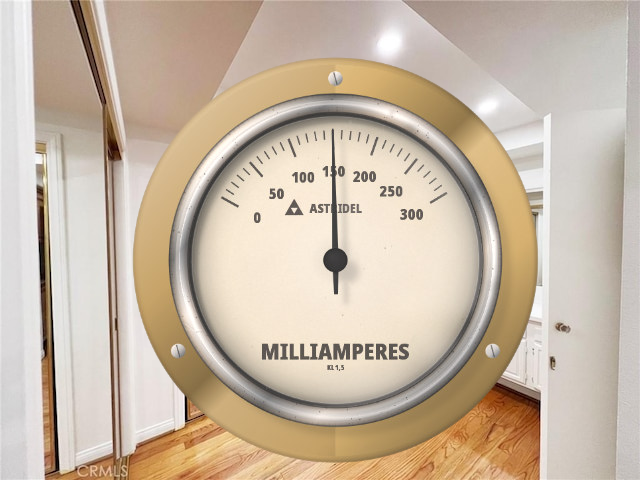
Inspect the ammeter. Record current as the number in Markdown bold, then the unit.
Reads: **150** mA
